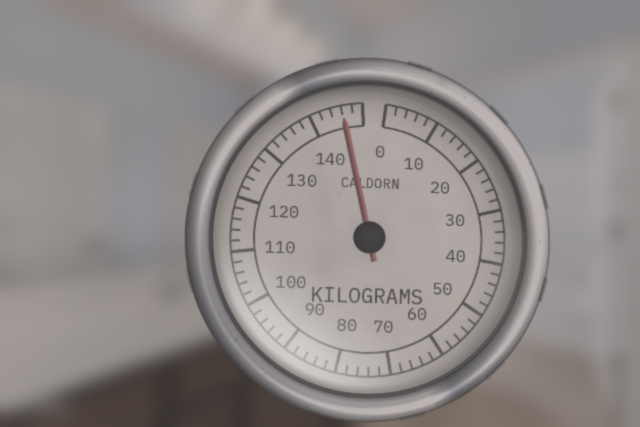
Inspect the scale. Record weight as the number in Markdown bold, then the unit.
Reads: **146** kg
